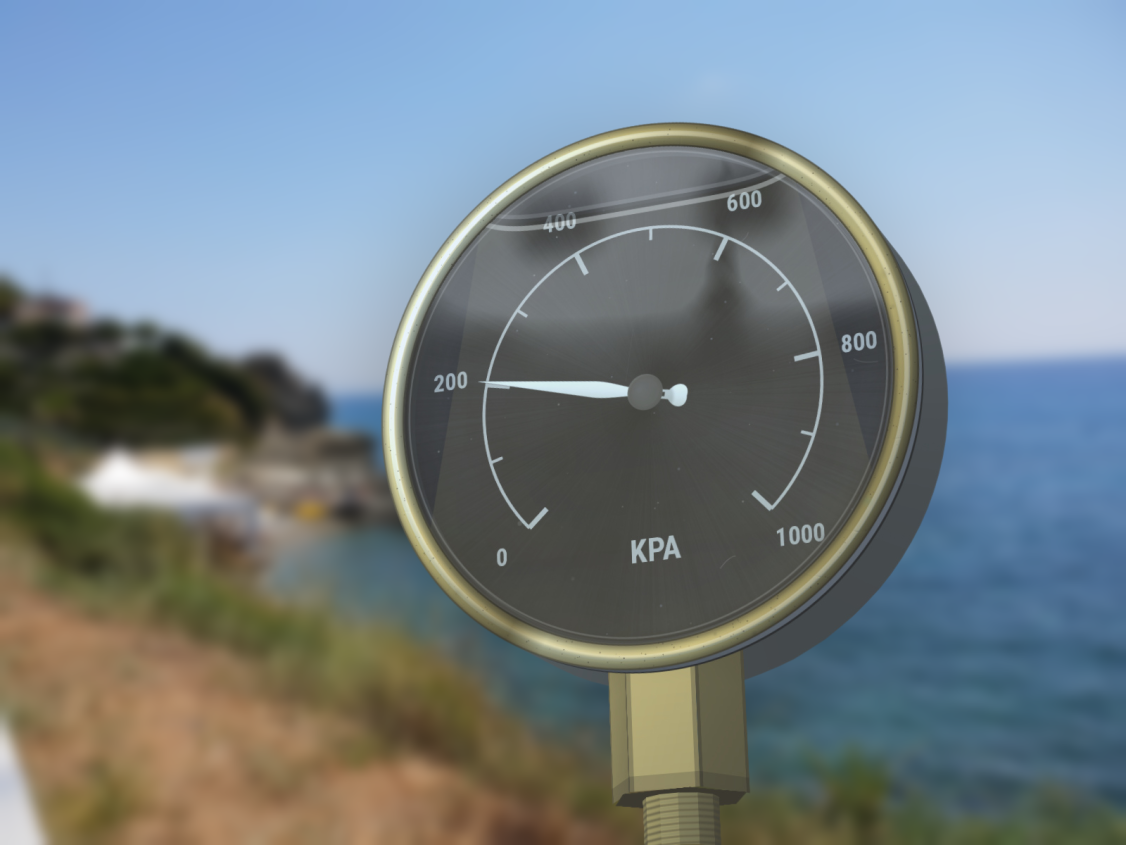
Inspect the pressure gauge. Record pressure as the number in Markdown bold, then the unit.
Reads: **200** kPa
